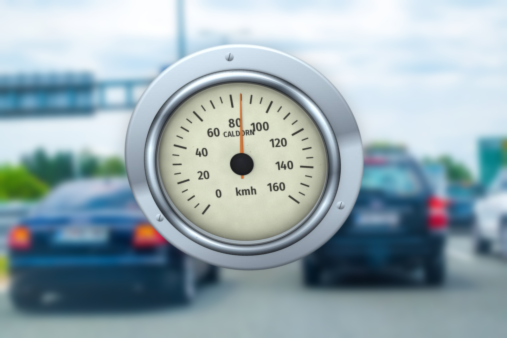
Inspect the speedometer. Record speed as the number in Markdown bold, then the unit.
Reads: **85** km/h
